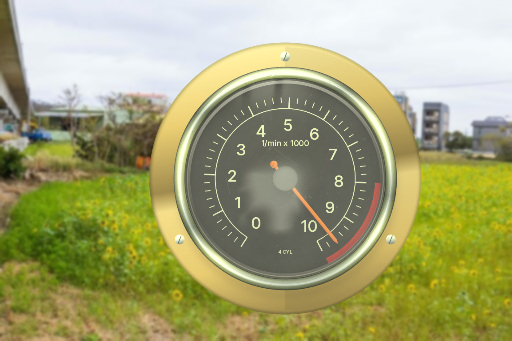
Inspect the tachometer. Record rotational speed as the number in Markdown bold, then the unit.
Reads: **9600** rpm
